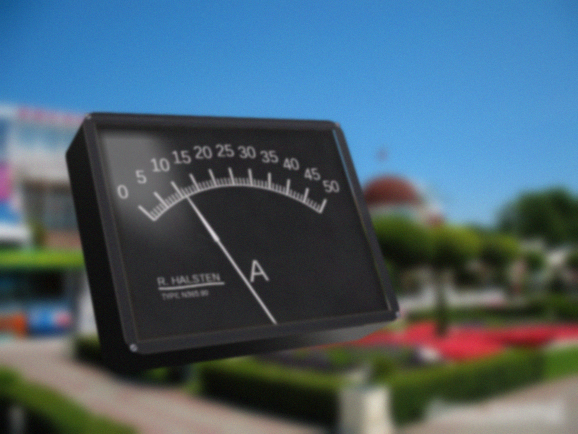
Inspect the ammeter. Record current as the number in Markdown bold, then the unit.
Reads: **10** A
